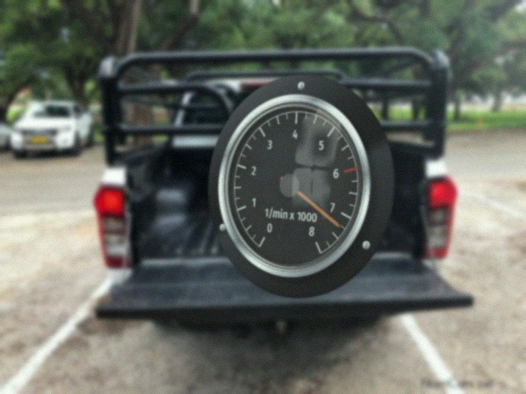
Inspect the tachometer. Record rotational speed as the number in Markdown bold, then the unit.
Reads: **7250** rpm
